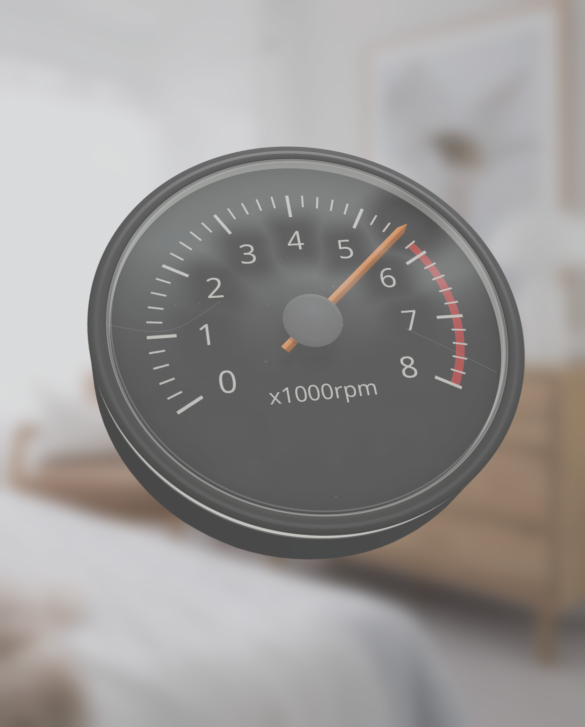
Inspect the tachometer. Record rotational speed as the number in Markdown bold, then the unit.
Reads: **5600** rpm
